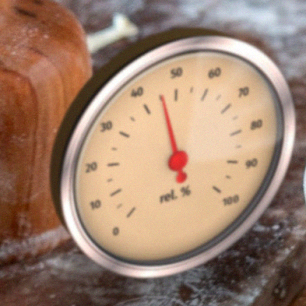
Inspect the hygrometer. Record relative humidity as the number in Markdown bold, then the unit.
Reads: **45** %
